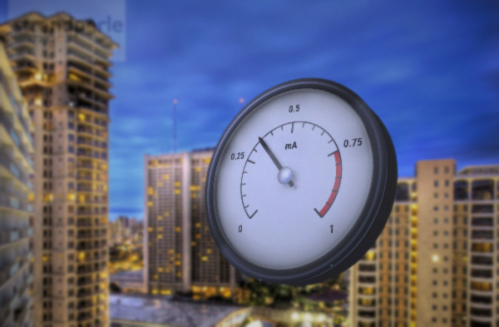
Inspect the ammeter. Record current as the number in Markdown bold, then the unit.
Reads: **0.35** mA
